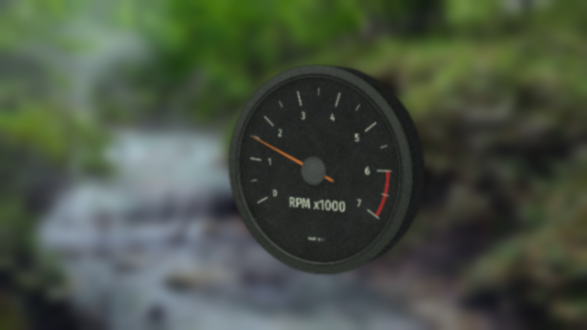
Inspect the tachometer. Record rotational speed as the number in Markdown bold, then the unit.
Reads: **1500** rpm
